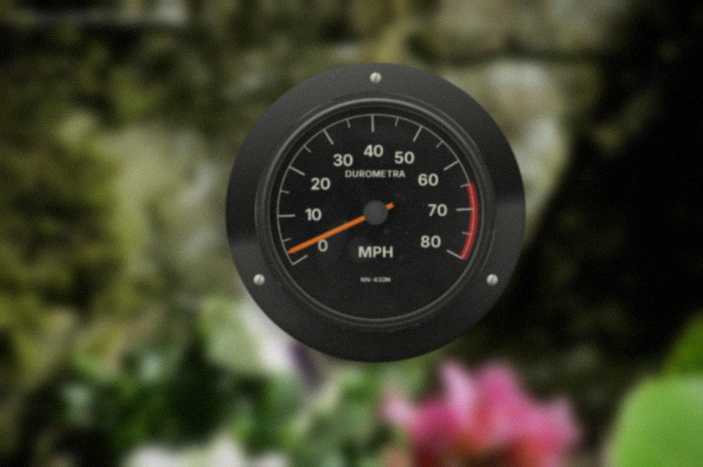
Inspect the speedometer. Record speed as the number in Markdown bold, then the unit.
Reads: **2.5** mph
